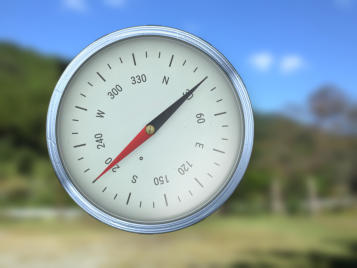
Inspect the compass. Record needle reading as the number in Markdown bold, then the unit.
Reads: **210** °
